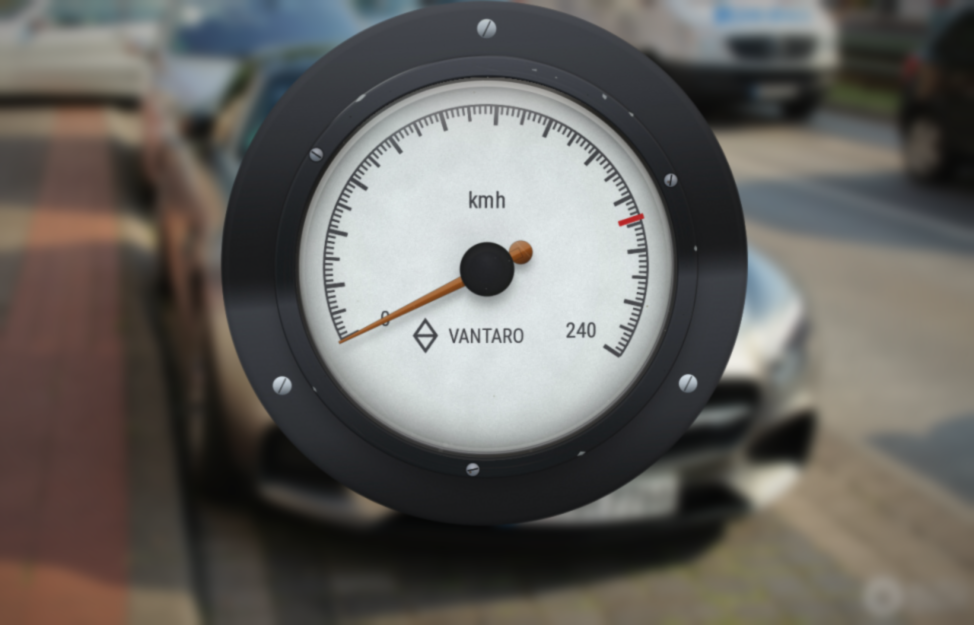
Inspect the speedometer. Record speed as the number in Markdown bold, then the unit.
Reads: **0** km/h
